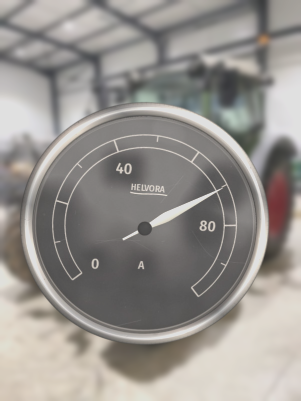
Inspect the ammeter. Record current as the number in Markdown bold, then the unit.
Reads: **70** A
